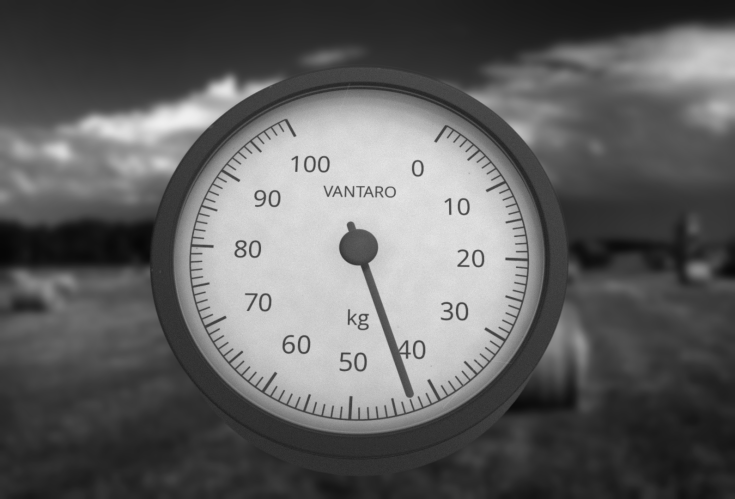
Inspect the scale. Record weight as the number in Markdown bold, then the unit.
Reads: **43** kg
